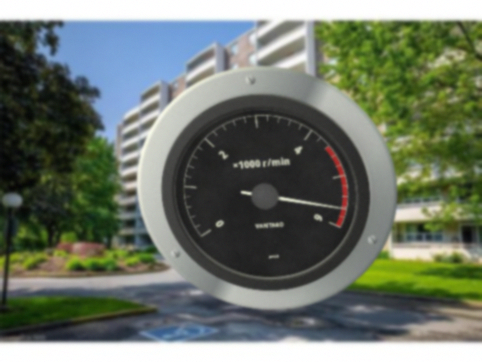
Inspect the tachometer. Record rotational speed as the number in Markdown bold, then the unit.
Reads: **5600** rpm
